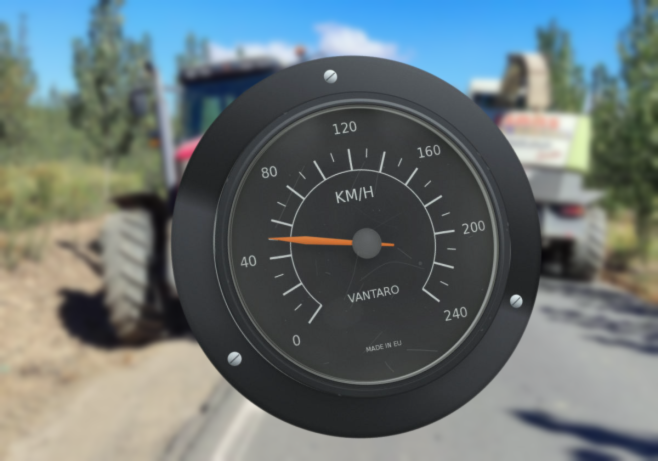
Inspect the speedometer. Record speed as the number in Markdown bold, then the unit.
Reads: **50** km/h
